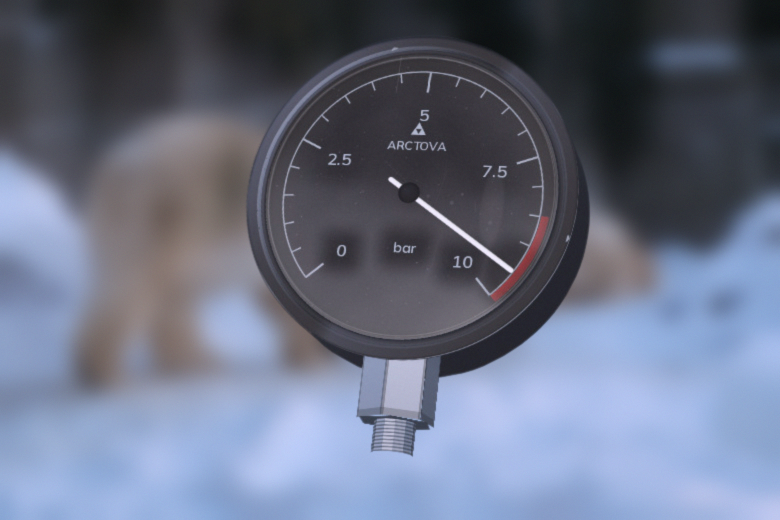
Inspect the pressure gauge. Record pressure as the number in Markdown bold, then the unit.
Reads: **9.5** bar
